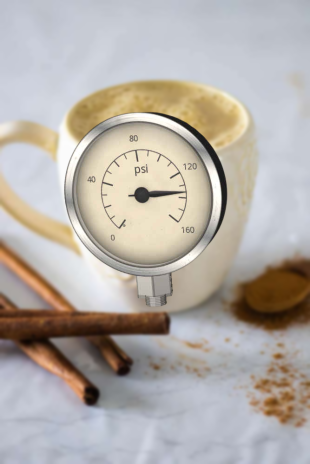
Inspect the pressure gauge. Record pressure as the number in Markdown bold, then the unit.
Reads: **135** psi
